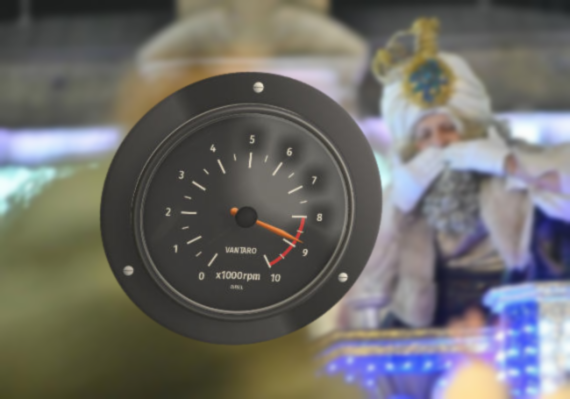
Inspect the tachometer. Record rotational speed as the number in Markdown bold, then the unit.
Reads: **8750** rpm
